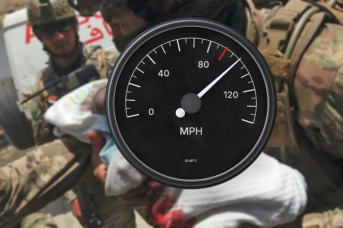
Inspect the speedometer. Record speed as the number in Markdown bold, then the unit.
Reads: **100** mph
